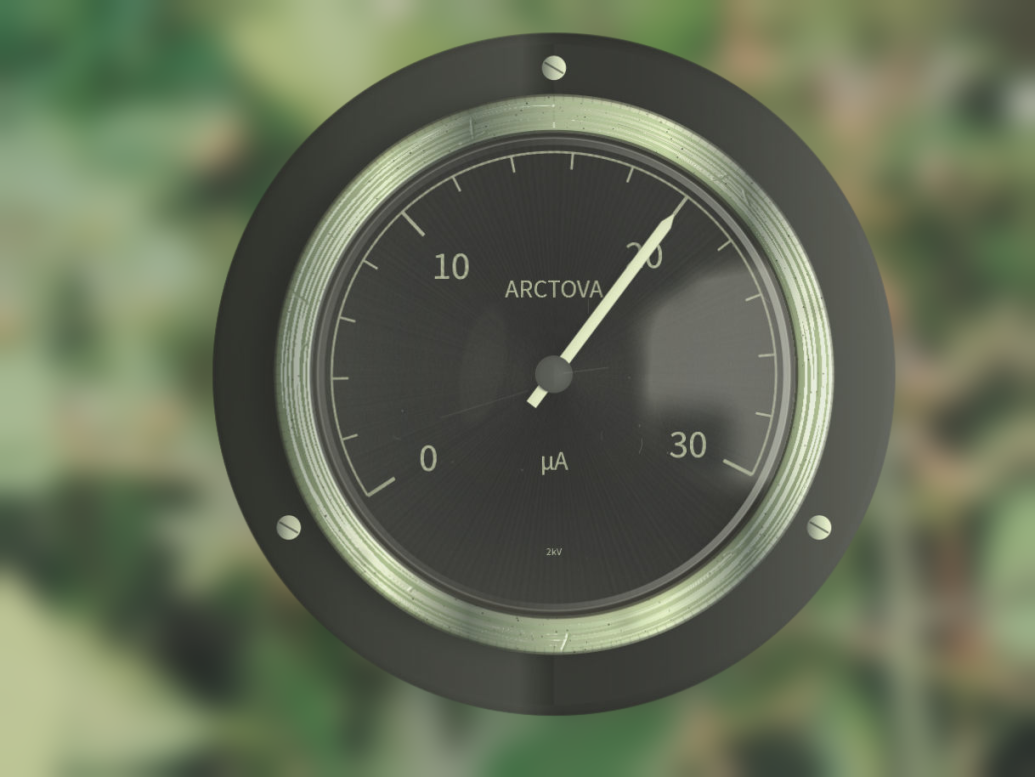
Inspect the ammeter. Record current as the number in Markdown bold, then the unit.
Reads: **20** µA
